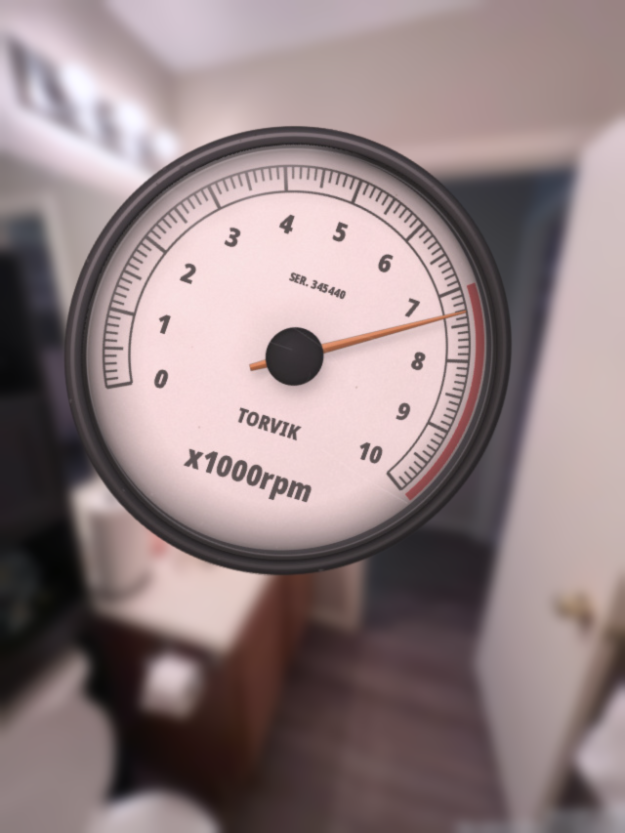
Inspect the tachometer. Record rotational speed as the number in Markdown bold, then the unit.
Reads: **7300** rpm
